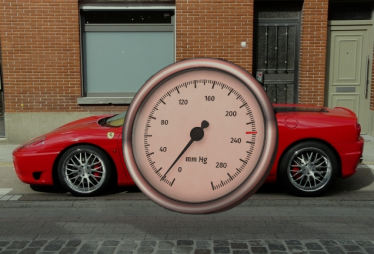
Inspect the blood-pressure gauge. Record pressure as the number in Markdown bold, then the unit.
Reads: **10** mmHg
